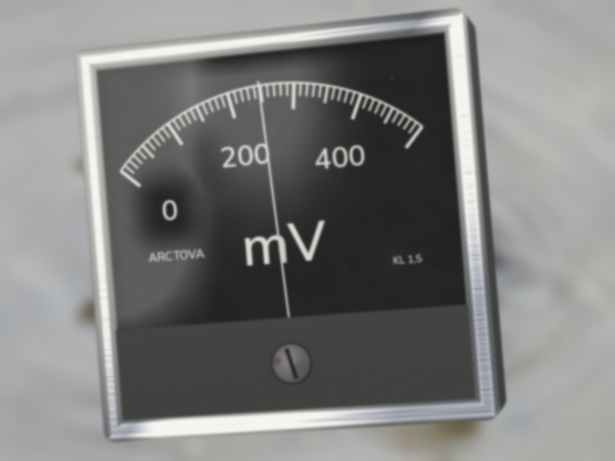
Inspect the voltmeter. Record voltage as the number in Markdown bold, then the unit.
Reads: **250** mV
